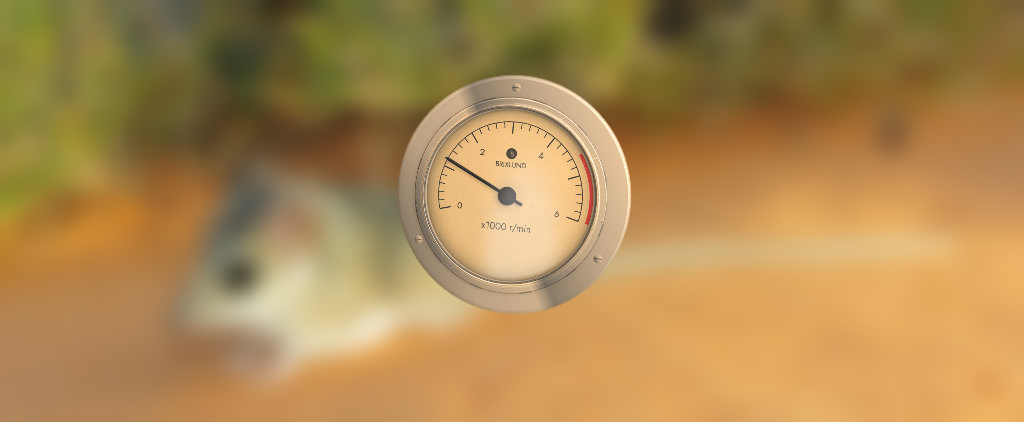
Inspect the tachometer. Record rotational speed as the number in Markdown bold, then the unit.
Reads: **1200** rpm
